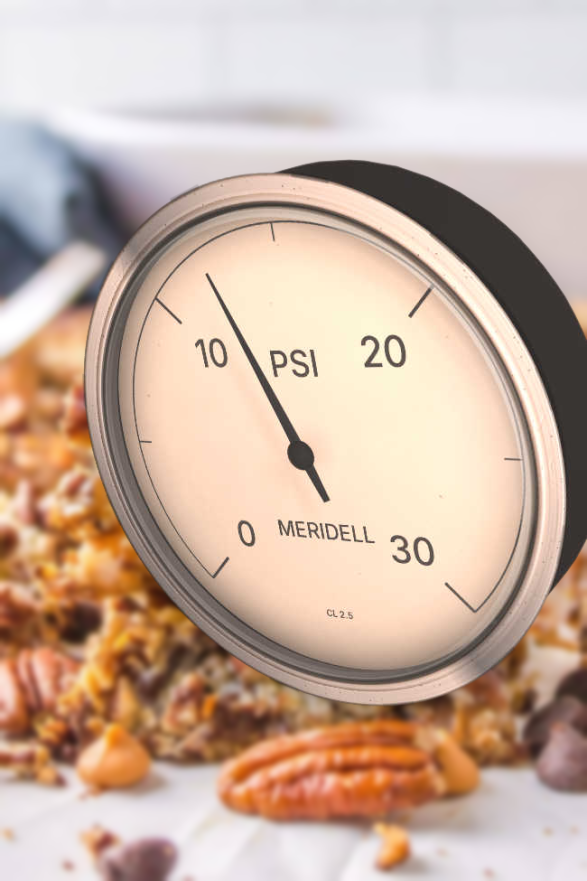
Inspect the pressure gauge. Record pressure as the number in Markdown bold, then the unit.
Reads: **12.5** psi
